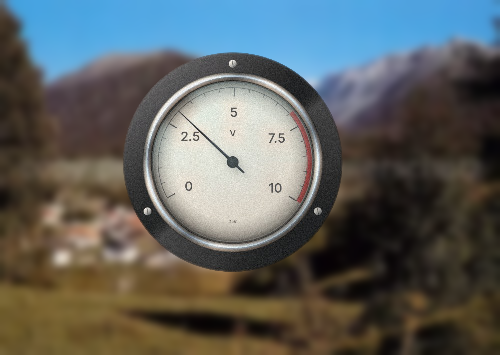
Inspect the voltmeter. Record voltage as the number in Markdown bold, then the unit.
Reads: **3** V
